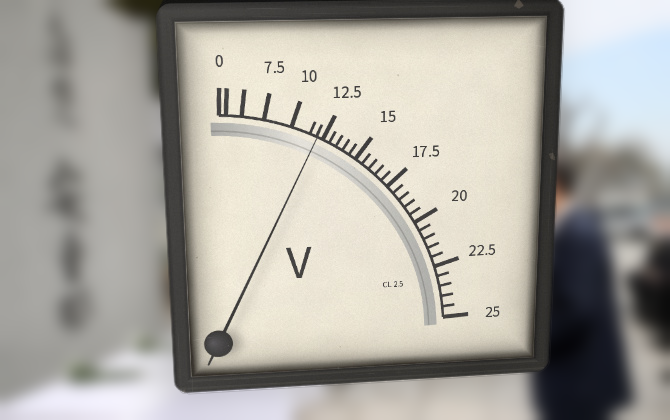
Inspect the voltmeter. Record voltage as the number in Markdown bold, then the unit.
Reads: **12** V
